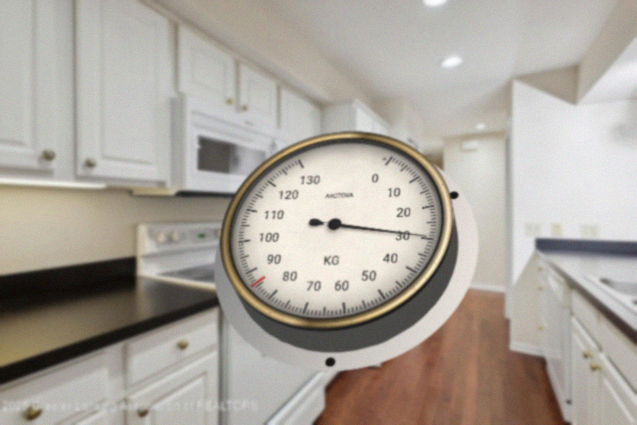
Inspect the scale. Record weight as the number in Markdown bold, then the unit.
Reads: **30** kg
